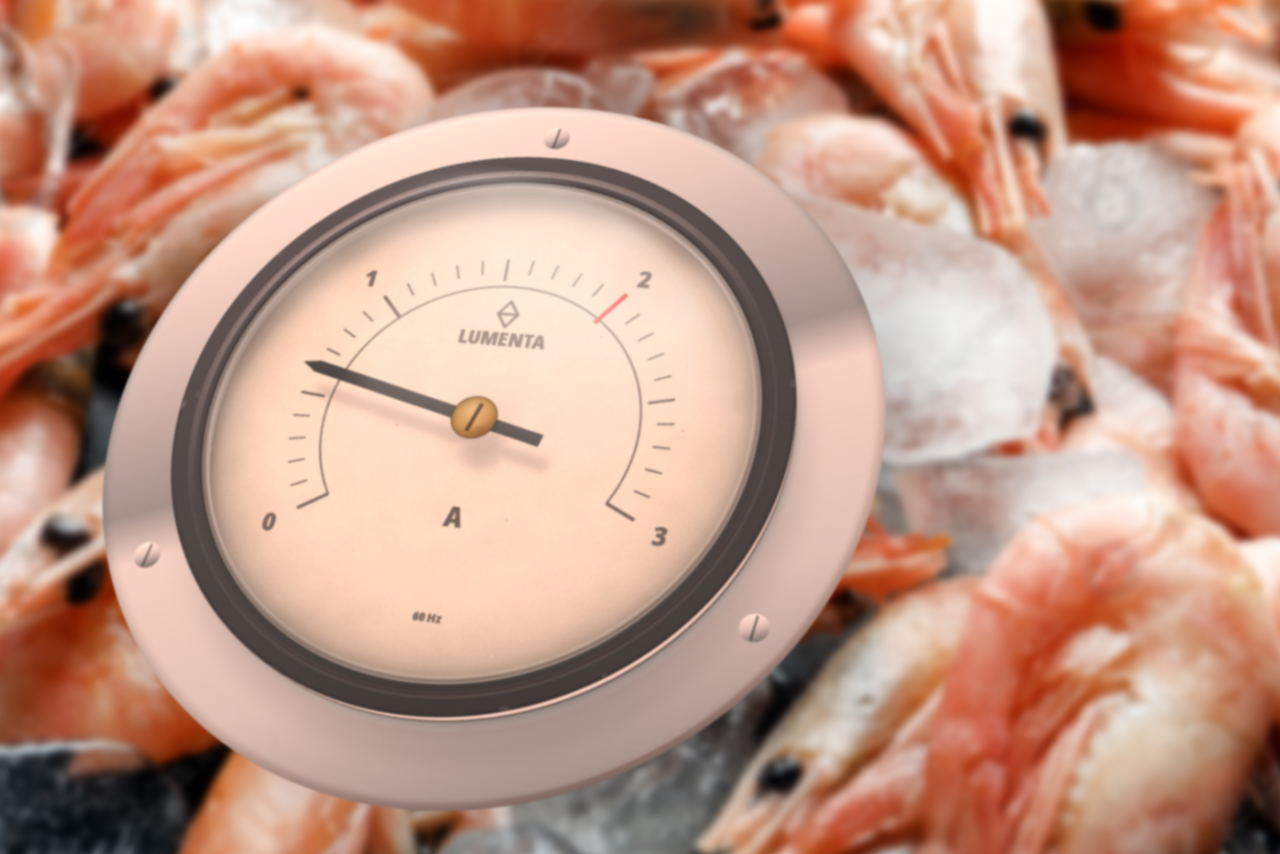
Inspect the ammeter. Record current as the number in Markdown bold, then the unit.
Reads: **0.6** A
